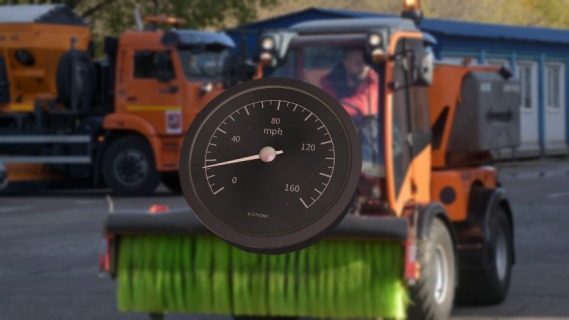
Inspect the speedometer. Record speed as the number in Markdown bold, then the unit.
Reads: **15** mph
